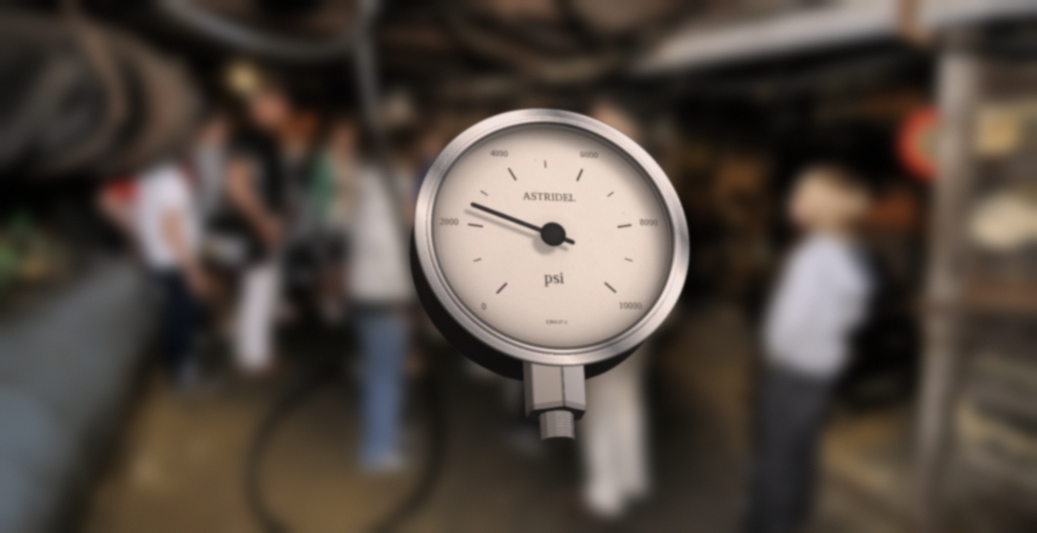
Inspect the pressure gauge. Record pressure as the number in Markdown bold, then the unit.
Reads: **2500** psi
